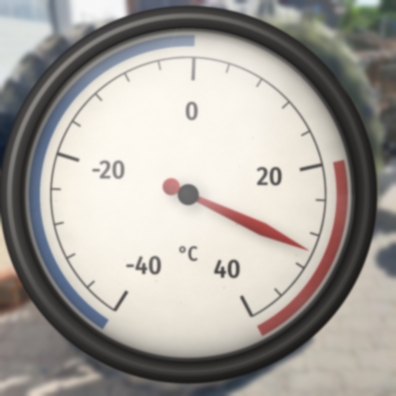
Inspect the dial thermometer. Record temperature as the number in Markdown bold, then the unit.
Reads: **30** °C
